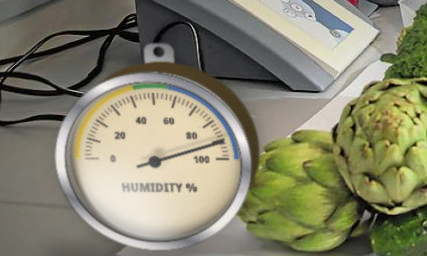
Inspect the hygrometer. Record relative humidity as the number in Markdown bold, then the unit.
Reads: **90** %
